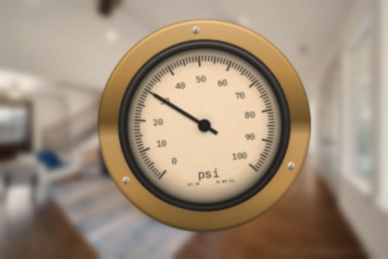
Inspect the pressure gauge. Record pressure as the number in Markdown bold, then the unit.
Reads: **30** psi
